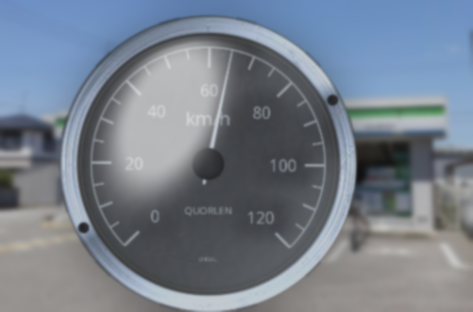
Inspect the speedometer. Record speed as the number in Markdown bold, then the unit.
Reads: **65** km/h
